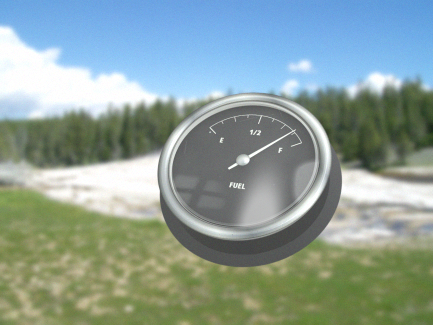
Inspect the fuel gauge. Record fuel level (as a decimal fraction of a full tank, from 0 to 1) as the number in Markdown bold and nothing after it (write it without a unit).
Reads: **0.875**
